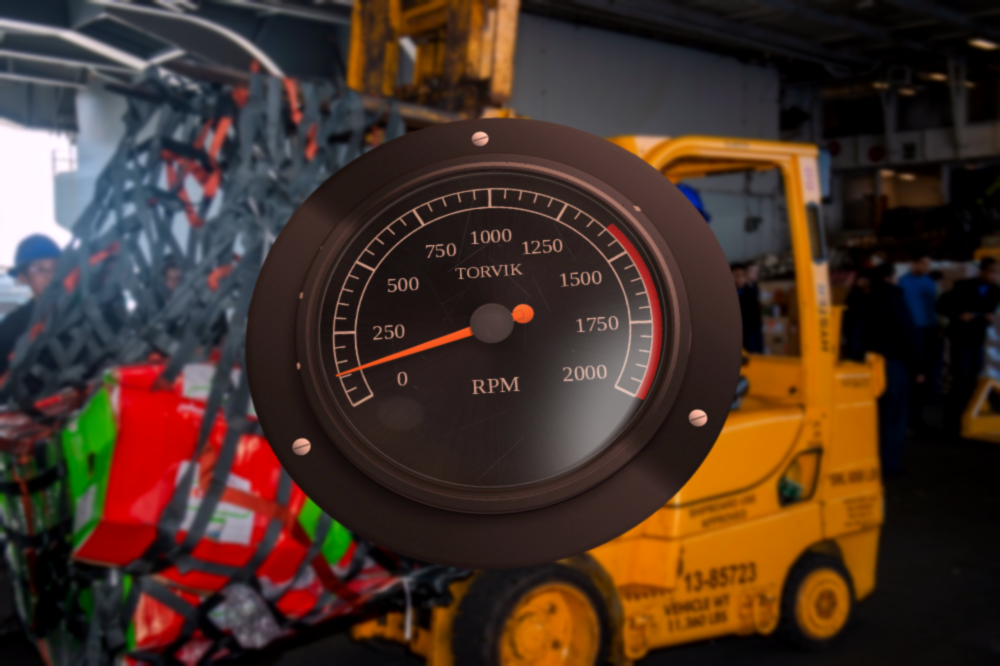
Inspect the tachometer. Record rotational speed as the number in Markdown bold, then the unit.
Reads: **100** rpm
